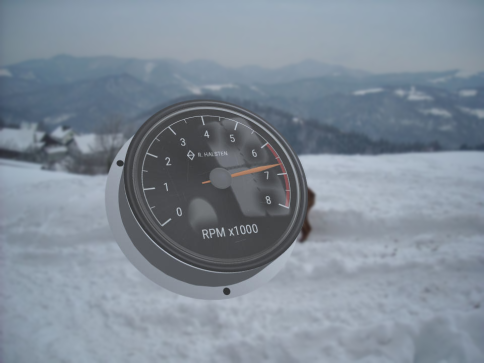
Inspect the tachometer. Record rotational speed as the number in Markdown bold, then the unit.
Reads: **6750** rpm
